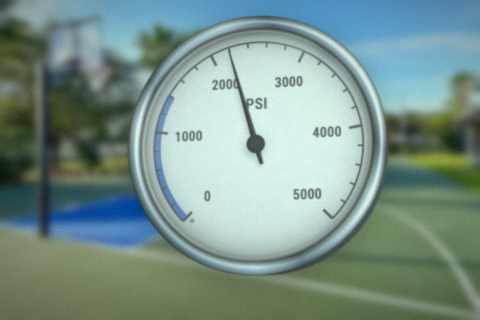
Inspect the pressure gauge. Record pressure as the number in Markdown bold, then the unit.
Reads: **2200** psi
